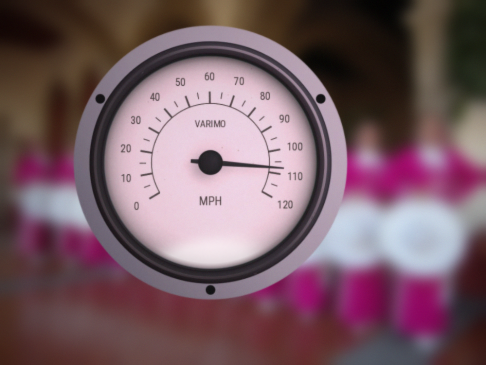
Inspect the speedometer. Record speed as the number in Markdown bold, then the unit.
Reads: **107.5** mph
